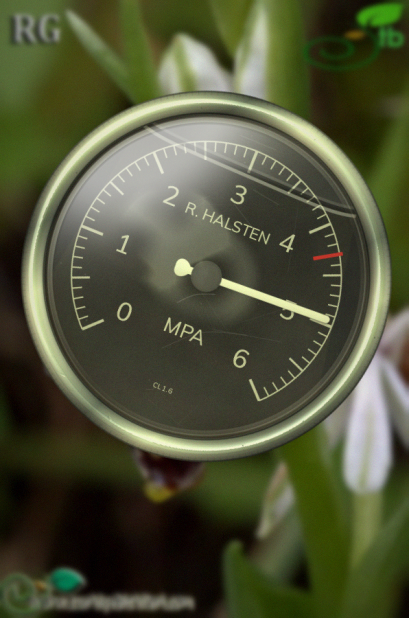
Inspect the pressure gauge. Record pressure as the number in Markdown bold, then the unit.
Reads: **4.95** MPa
